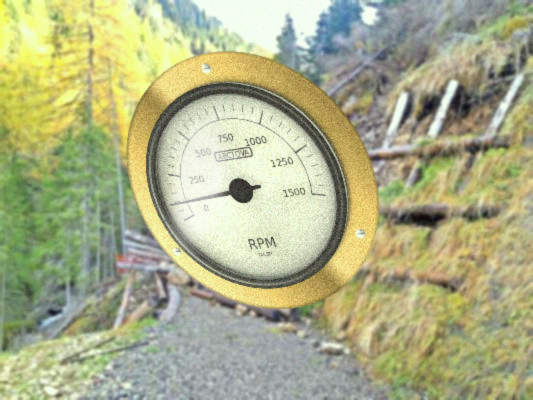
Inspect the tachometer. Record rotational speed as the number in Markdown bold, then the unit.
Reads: **100** rpm
